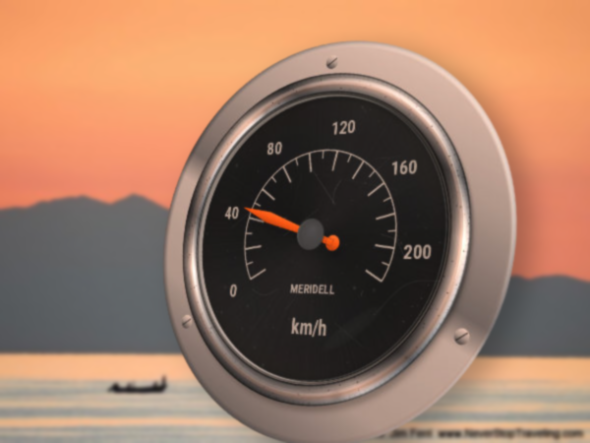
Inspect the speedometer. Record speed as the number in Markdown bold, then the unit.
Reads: **45** km/h
